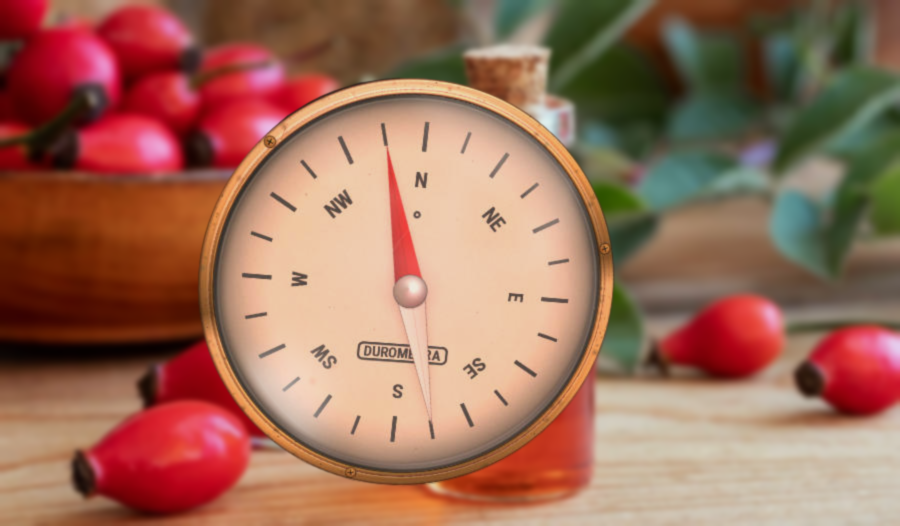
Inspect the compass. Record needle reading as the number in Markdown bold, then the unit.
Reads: **345** °
